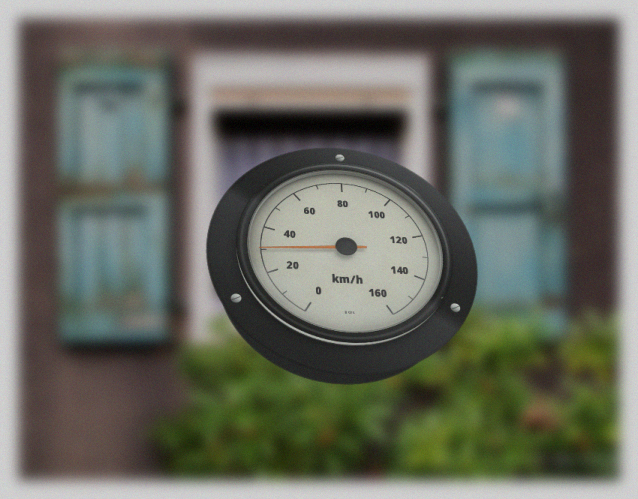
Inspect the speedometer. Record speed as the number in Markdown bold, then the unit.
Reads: **30** km/h
